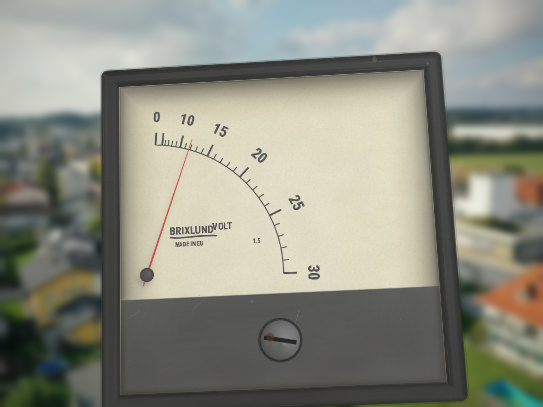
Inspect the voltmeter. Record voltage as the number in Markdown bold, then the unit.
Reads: **12** V
